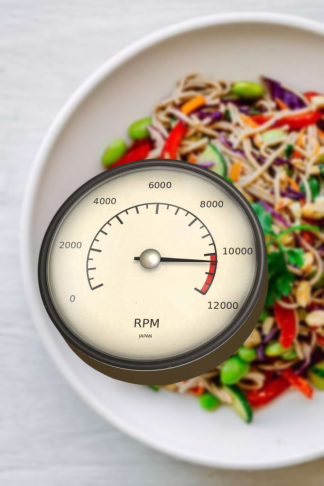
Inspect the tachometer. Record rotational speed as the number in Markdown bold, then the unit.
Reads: **10500** rpm
